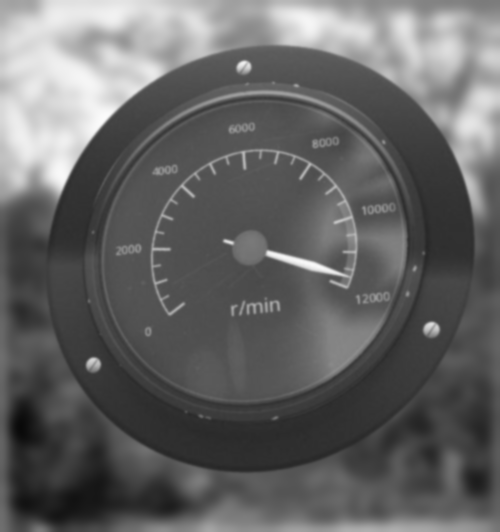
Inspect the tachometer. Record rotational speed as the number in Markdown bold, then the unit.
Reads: **11750** rpm
